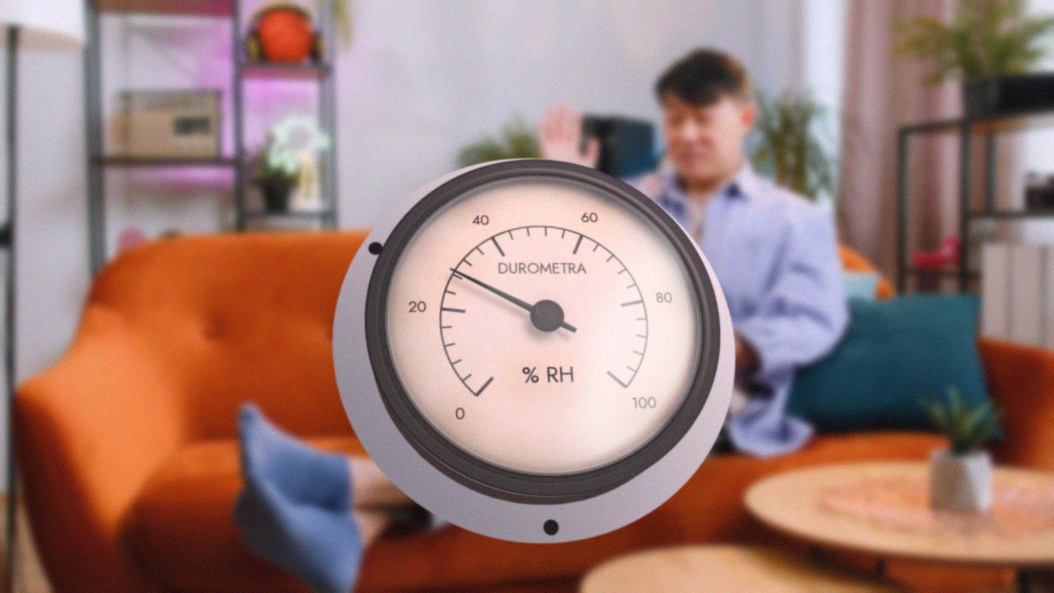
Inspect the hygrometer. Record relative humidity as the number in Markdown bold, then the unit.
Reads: **28** %
